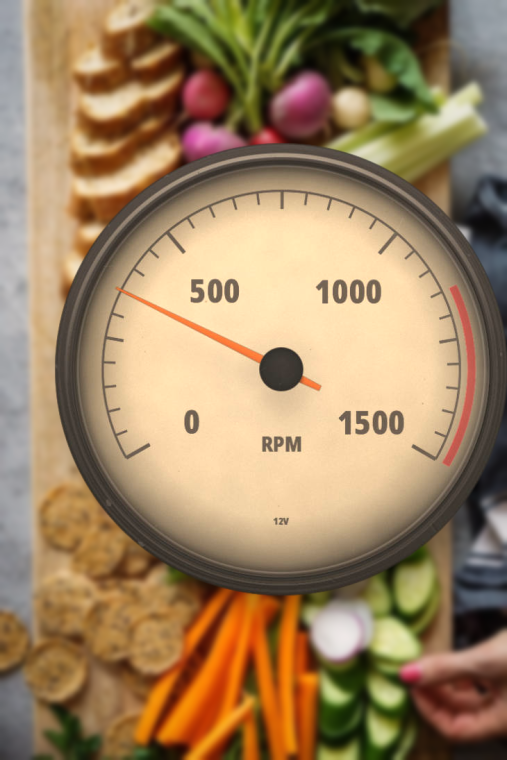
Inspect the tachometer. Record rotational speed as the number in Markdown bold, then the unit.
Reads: **350** rpm
